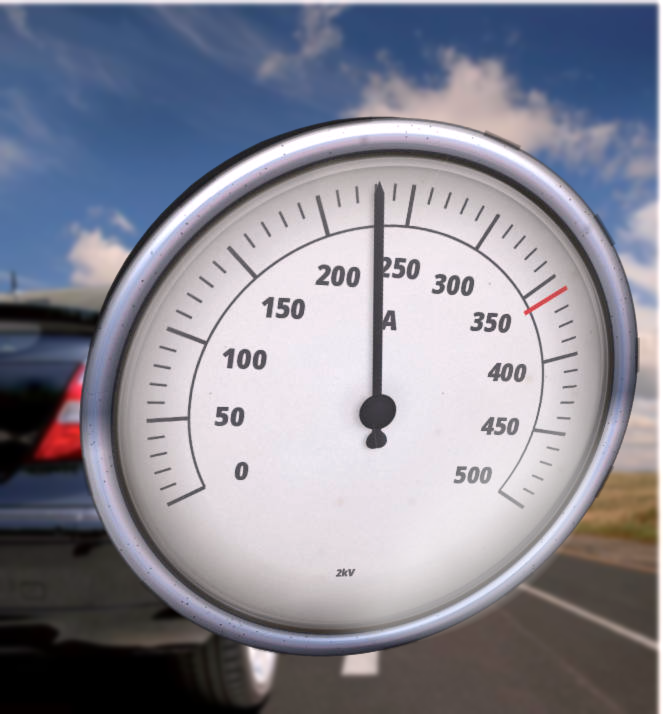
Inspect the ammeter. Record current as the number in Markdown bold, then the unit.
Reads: **230** A
